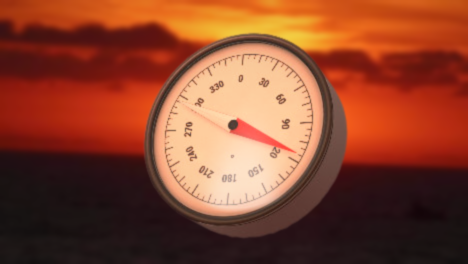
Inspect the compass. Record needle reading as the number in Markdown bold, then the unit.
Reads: **115** °
